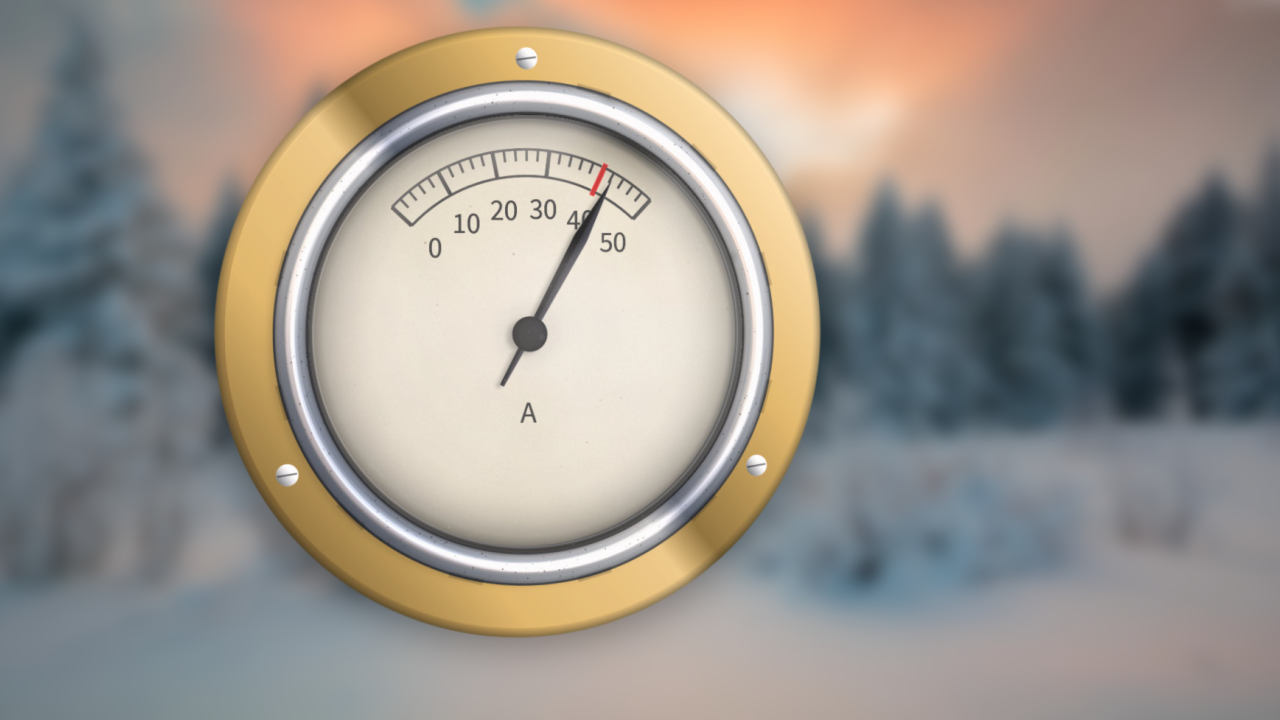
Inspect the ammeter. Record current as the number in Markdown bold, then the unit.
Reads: **42** A
